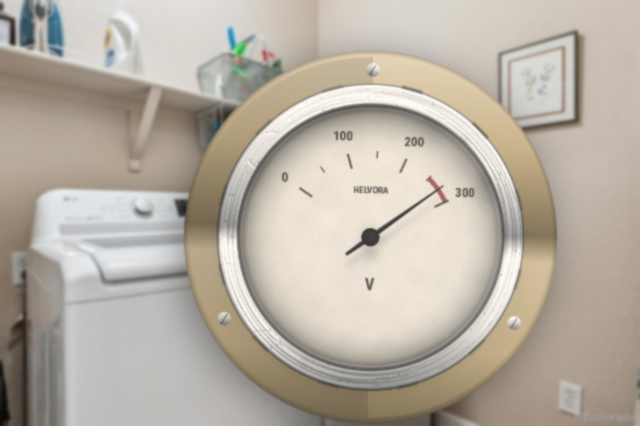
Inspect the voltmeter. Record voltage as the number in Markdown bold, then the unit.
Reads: **275** V
